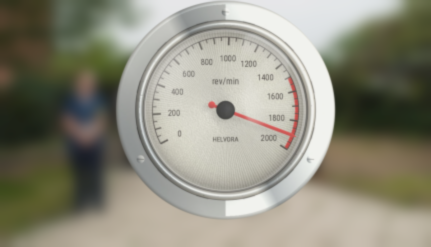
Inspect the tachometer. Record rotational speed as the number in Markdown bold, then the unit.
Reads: **1900** rpm
